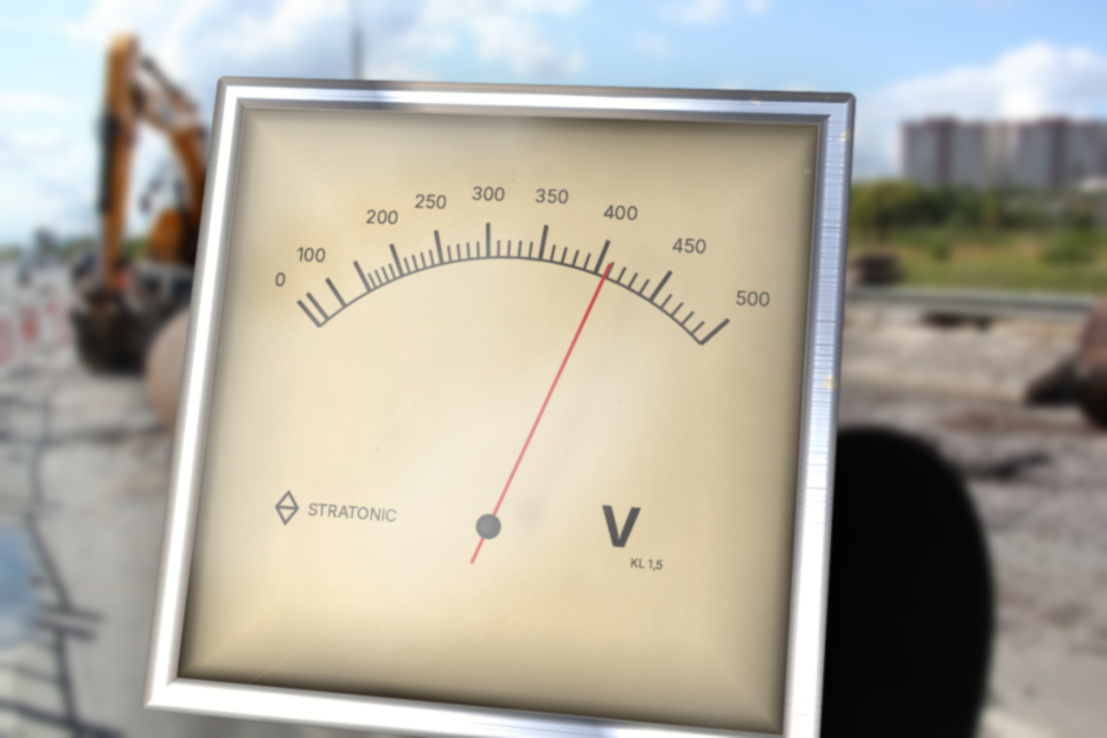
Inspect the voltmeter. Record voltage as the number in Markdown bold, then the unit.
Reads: **410** V
